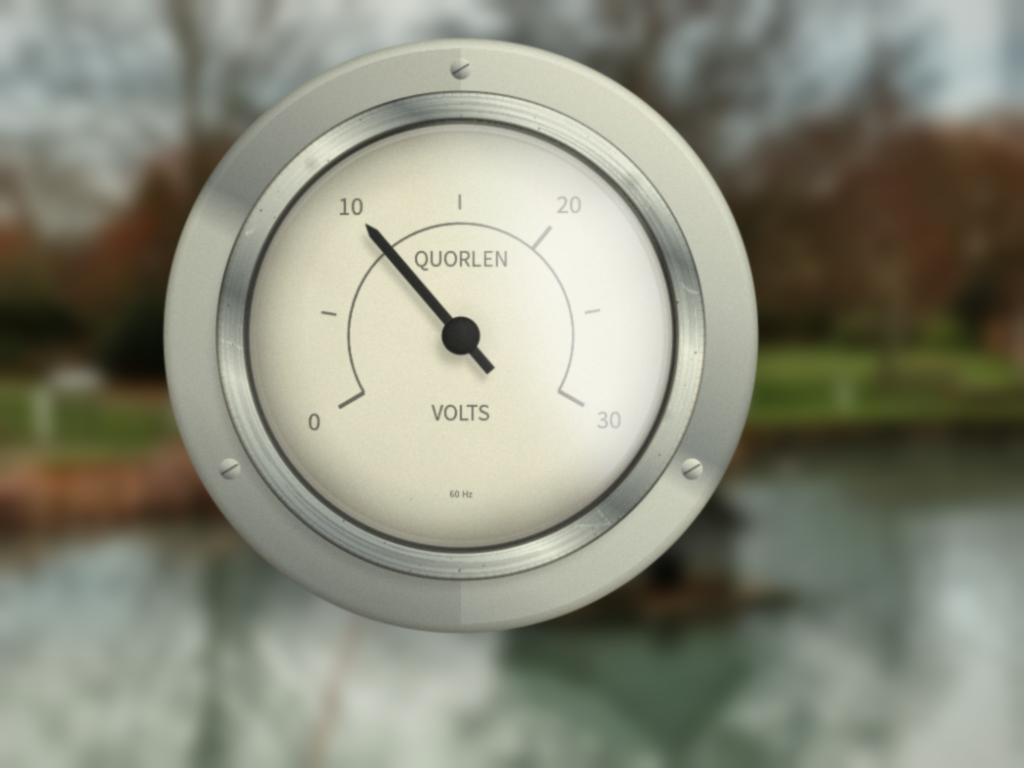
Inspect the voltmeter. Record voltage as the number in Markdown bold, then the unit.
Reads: **10** V
